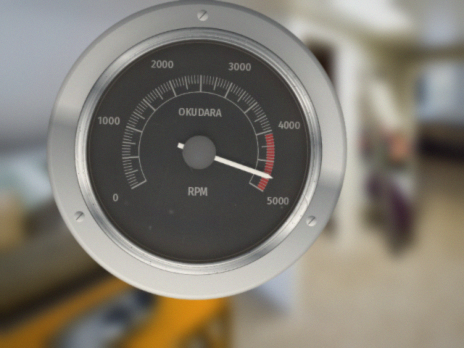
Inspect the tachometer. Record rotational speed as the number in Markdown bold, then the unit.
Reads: **4750** rpm
